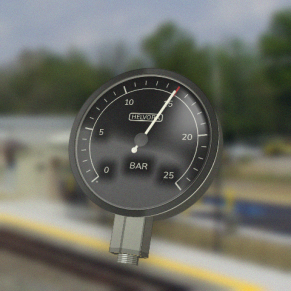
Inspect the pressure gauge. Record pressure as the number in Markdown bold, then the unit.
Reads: **15** bar
